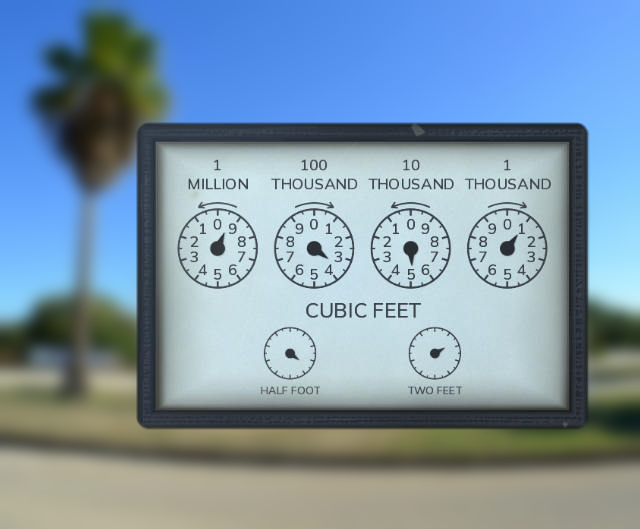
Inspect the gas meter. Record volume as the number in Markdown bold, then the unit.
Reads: **935100** ft³
